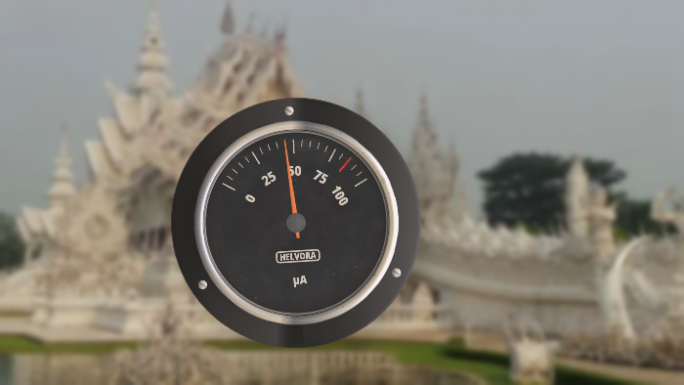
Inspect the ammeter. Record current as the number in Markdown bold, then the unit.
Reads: **45** µA
